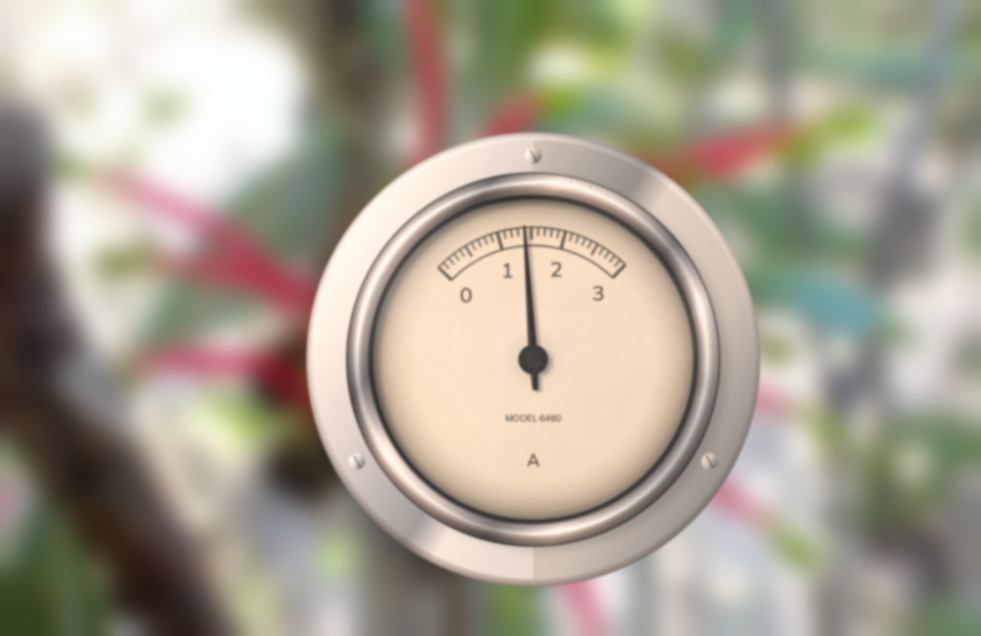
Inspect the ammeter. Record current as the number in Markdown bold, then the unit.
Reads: **1.4** A
